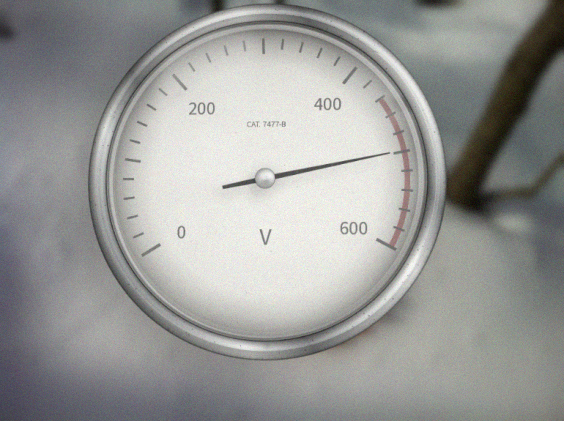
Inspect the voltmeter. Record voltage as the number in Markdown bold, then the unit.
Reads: **500** V
